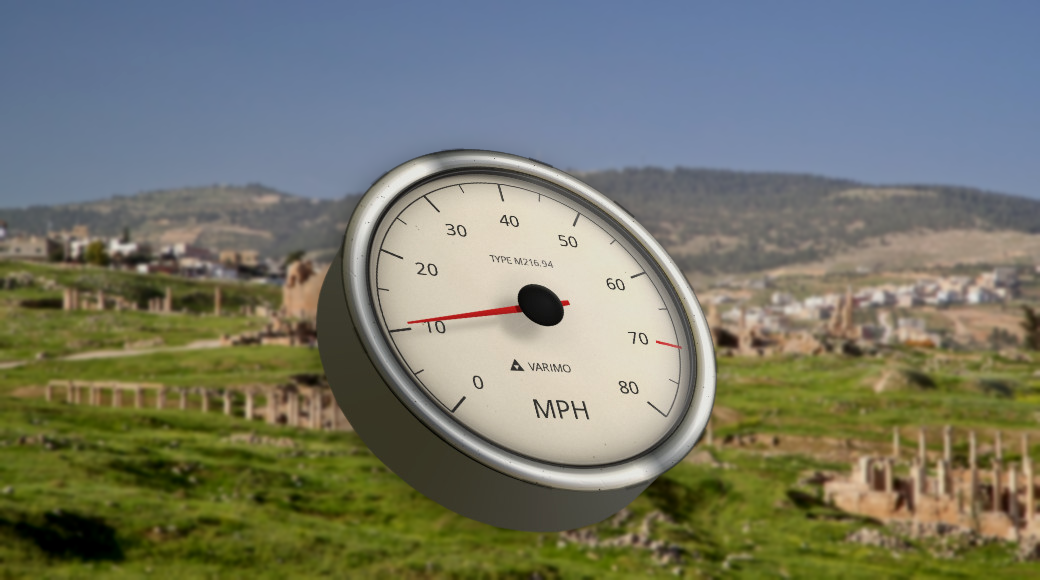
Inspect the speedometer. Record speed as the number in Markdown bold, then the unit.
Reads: **10** mph
